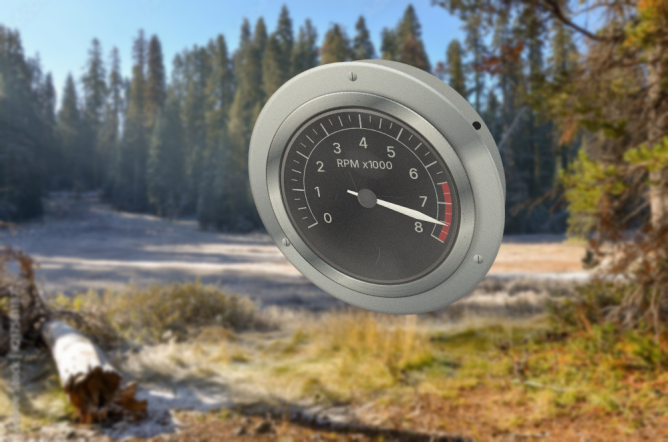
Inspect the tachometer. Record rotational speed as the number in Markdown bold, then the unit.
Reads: **7500** rpm
